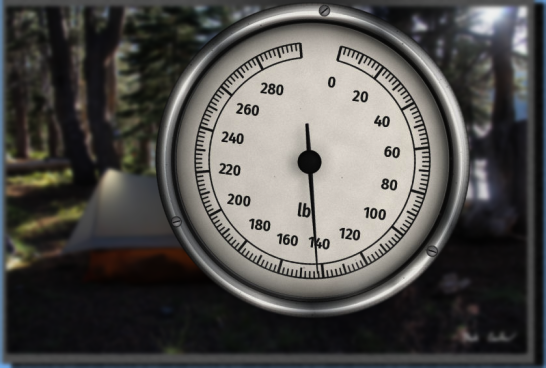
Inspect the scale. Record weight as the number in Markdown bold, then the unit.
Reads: **142** lb
